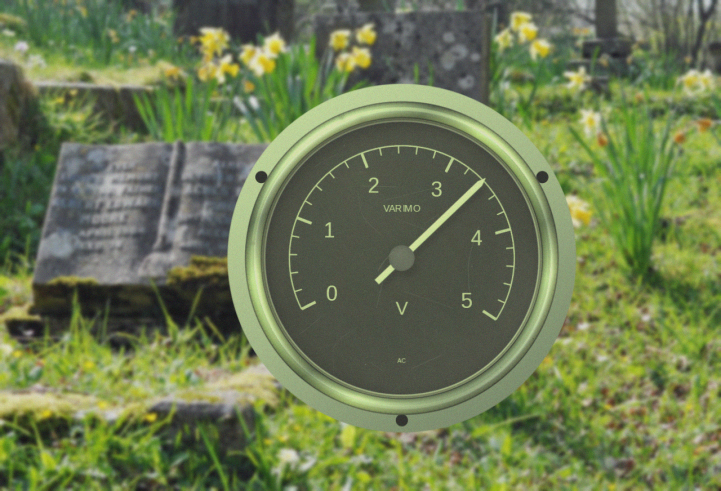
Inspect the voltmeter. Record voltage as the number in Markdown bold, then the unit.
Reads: **3.4** V
